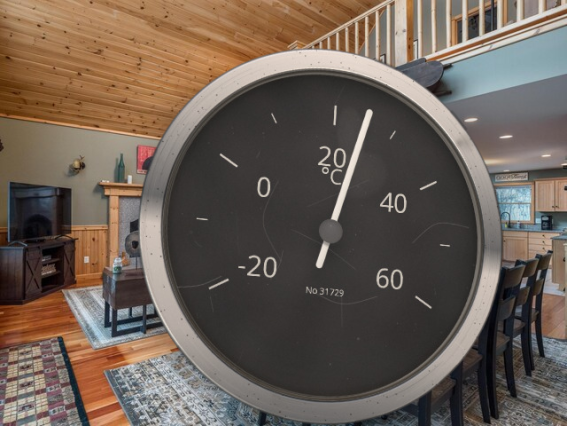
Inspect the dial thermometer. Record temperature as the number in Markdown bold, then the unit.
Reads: **25** °C
